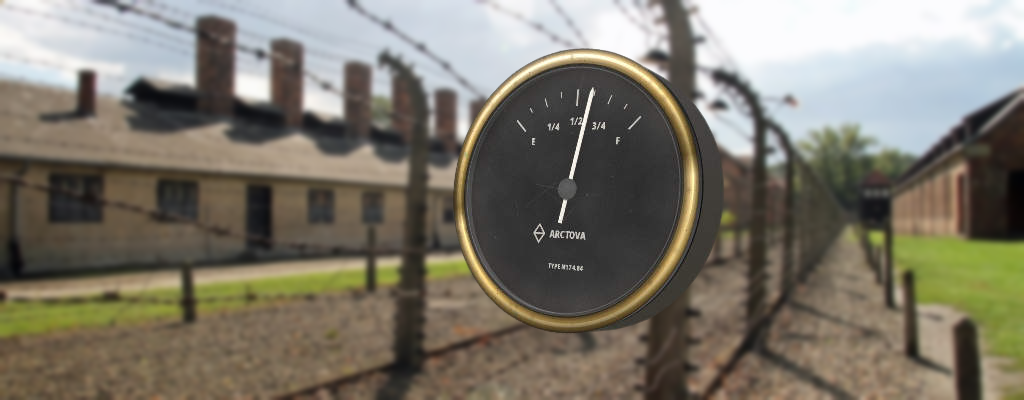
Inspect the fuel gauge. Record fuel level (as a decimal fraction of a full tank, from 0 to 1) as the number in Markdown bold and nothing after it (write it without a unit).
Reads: **0.625**
